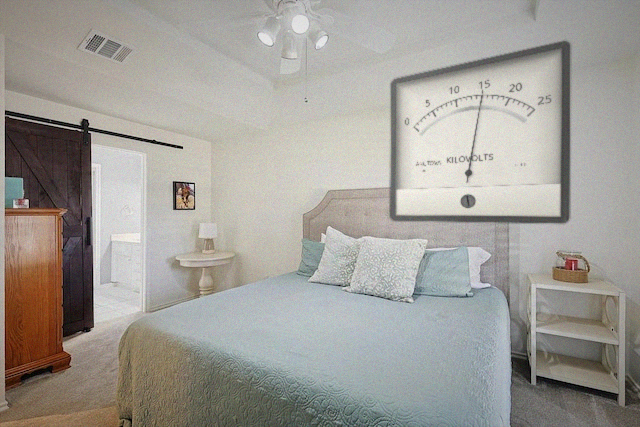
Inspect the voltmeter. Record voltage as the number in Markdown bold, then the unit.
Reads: **15** kV
